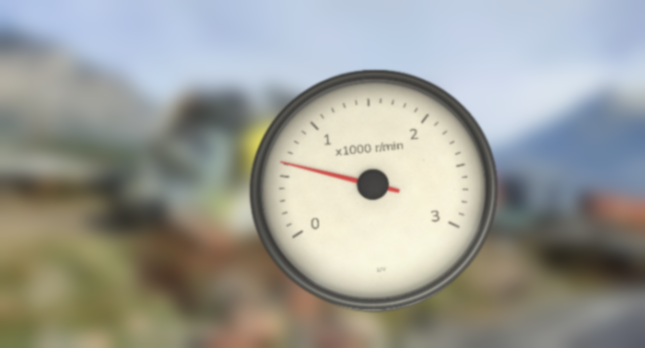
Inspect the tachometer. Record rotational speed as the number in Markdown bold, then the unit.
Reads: **600** rpm
